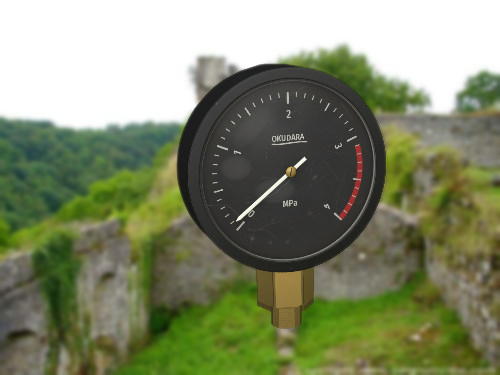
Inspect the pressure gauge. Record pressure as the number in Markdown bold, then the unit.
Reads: **0.1** MPa
